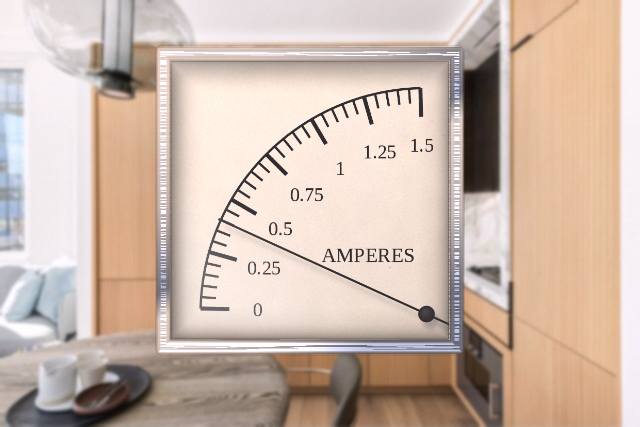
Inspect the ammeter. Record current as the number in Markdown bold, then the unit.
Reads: **0.4** A
